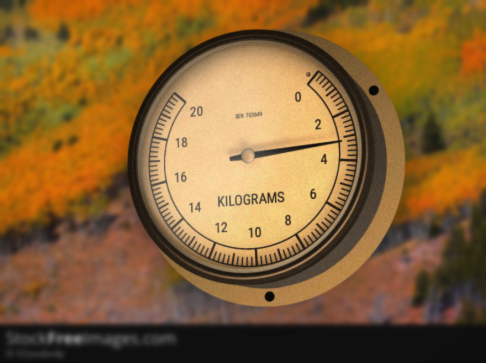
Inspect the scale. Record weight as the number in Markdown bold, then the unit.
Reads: **3.2** kg
